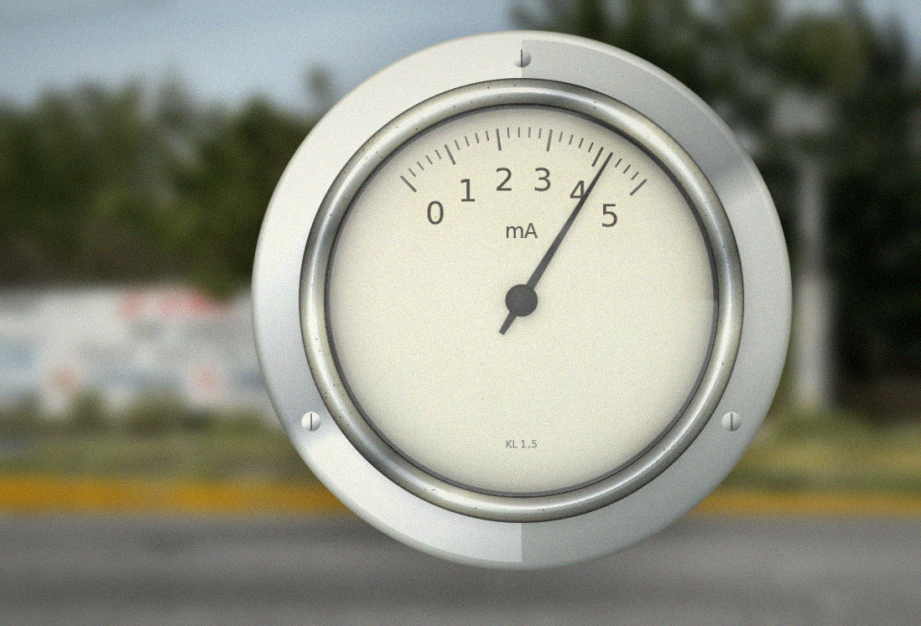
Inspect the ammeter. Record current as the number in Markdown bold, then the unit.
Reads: **4.2** mA
